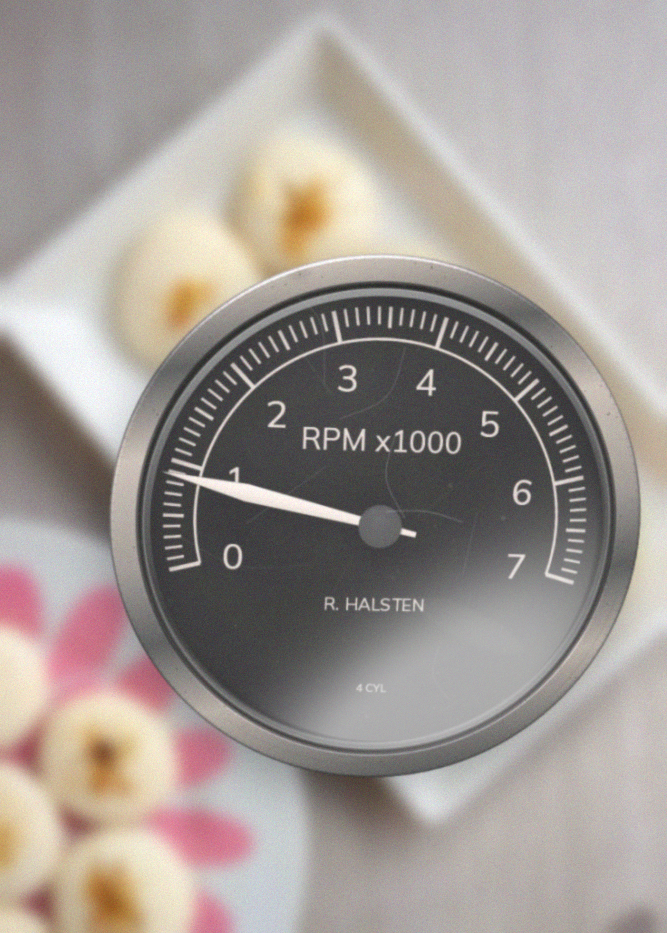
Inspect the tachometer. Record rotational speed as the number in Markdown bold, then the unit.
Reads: **900** rpm
